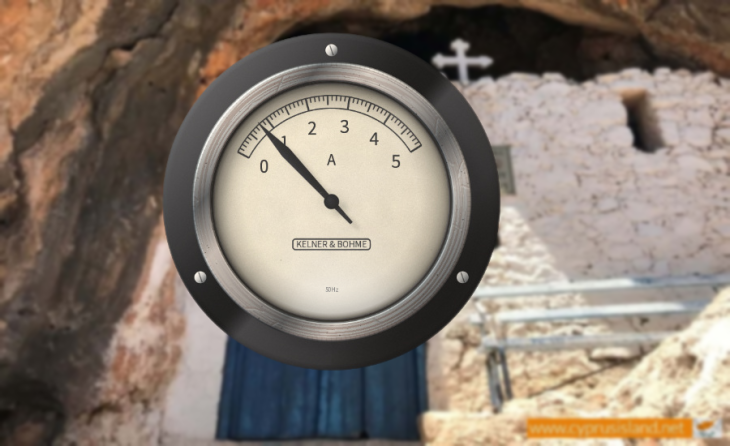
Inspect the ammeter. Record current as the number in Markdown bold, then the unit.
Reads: **0.8** A
